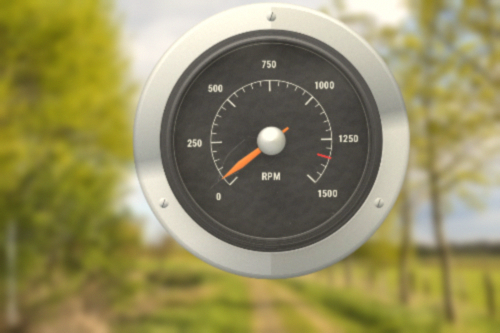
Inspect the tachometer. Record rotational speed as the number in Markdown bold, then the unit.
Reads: **50** rpm
